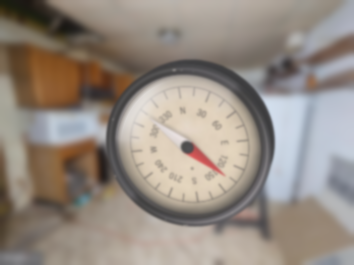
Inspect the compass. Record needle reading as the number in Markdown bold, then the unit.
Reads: **135** °
